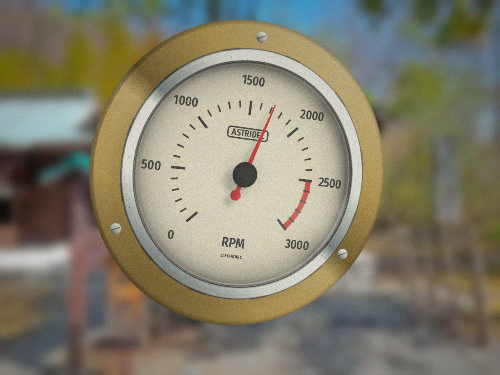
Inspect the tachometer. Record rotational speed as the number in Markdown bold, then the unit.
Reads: **1700** rpm
